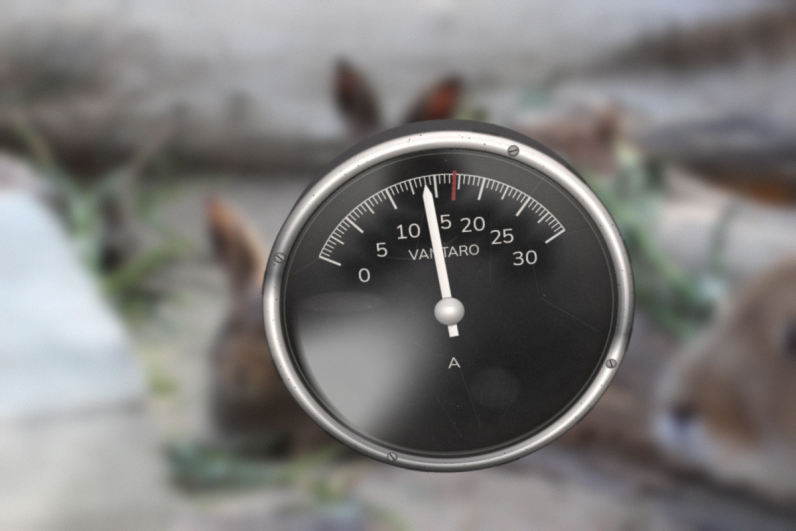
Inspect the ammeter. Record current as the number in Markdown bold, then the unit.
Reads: **14** A
